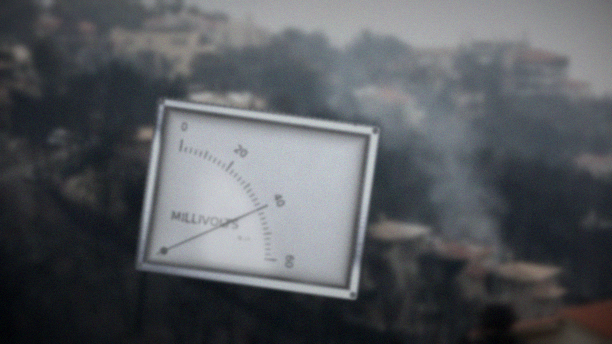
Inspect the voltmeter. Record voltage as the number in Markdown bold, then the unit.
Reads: **40** mV
